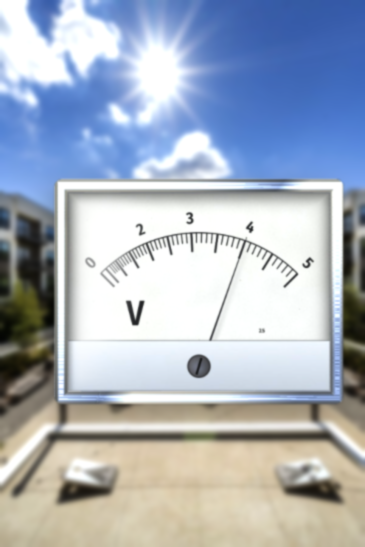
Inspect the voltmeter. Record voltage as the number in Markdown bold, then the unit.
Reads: **4** V
